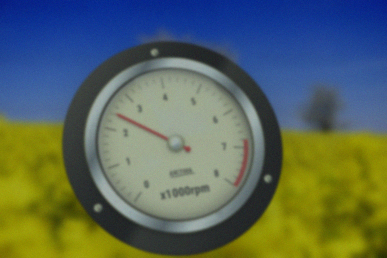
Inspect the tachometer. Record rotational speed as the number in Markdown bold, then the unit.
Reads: **2400** rpm
